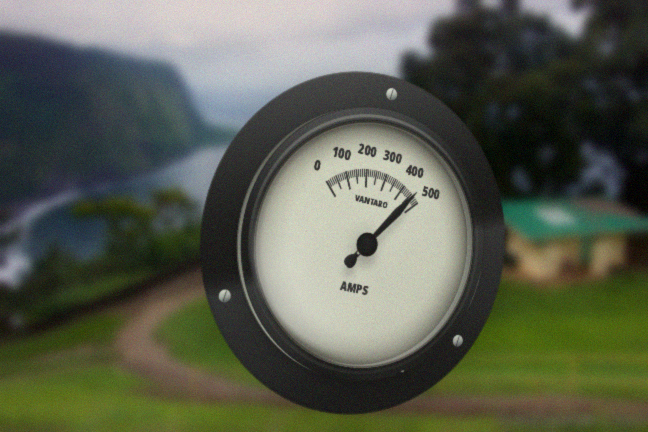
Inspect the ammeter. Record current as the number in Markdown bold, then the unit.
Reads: **450** A
